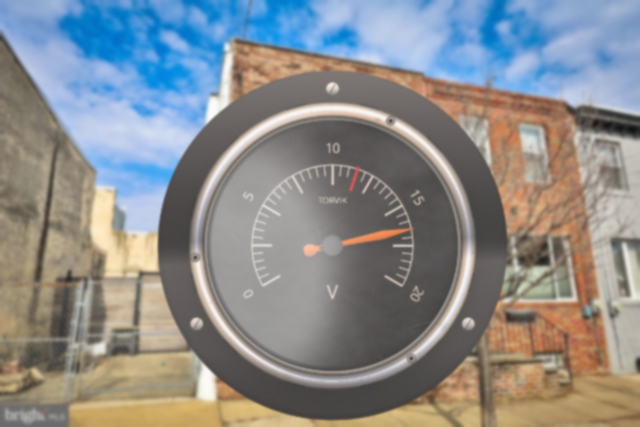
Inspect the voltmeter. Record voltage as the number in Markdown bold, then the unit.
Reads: **16.5** V
